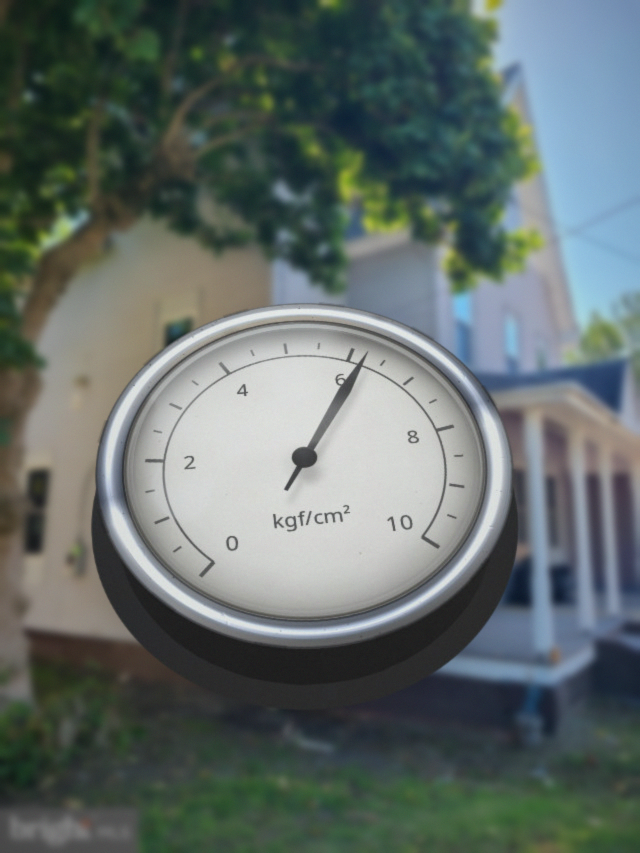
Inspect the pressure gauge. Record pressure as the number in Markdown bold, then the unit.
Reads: **6.25** kg/cm²
